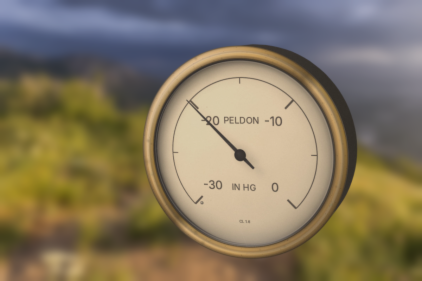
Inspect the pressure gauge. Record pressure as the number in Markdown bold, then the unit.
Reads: **-20** inHg
